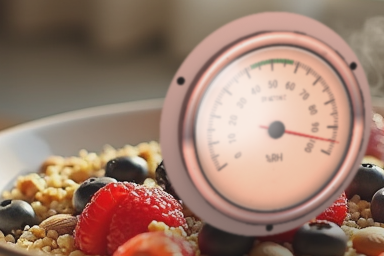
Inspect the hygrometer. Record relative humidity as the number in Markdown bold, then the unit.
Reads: **95** %
